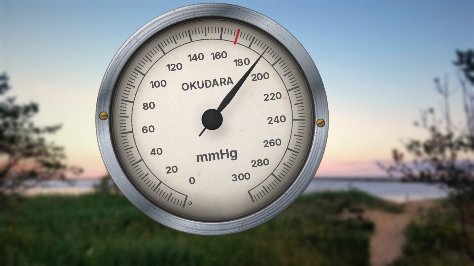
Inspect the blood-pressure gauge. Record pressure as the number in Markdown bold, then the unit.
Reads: **190** mmHg
